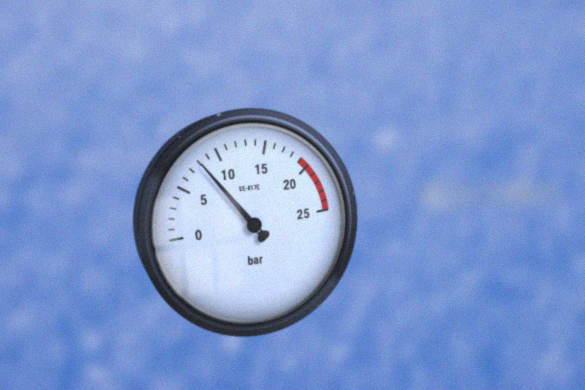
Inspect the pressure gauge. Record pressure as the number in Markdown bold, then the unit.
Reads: **8** bar
